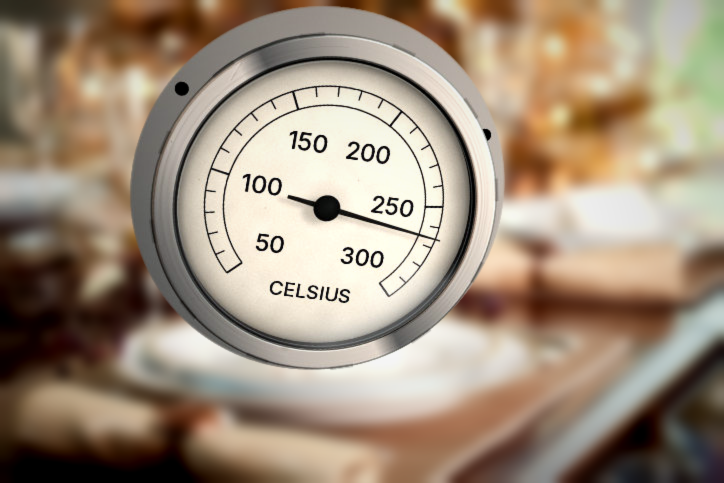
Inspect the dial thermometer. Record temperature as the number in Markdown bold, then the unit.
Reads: **265** °C
